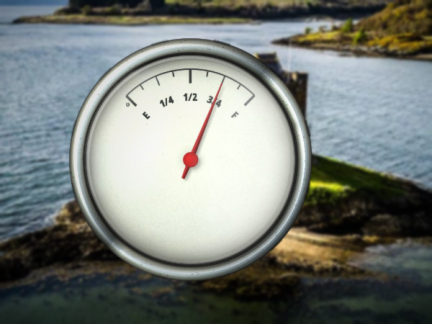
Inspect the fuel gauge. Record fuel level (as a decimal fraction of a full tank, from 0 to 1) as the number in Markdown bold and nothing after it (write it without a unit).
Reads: **0.75**
